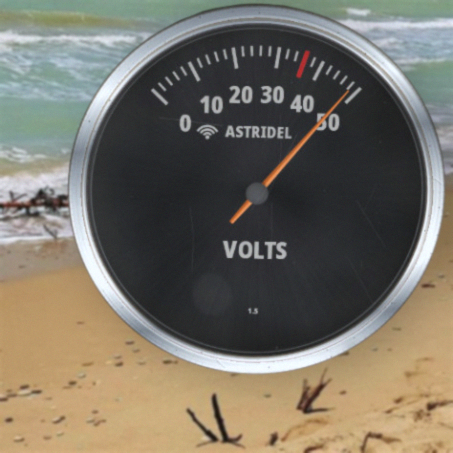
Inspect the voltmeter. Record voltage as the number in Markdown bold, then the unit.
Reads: **48** V
